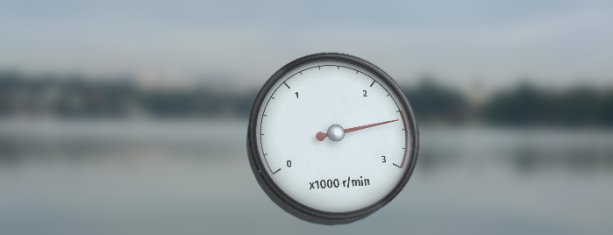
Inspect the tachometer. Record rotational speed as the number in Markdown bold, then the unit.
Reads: **2500** rpm
